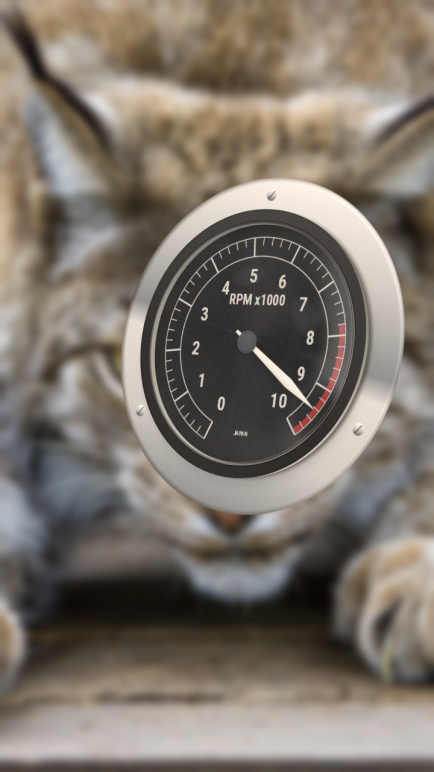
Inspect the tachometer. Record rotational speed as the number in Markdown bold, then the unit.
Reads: **9400** rpm
